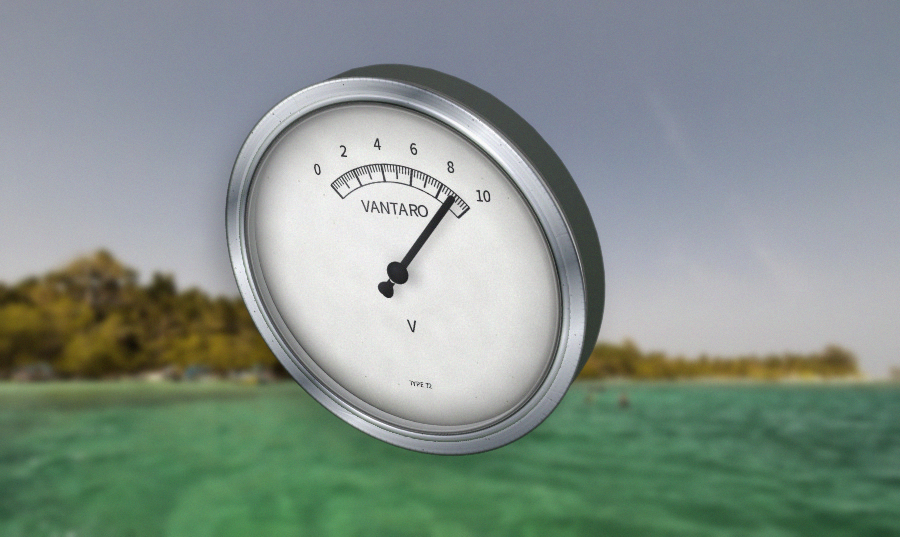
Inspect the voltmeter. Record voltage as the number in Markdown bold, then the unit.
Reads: **9** V
